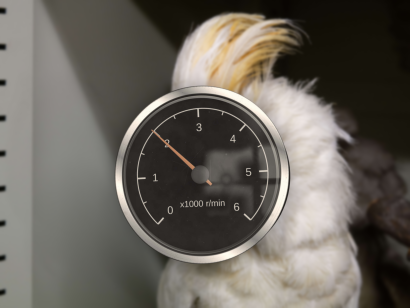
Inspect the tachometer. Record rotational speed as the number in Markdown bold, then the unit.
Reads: **2000** rpm
